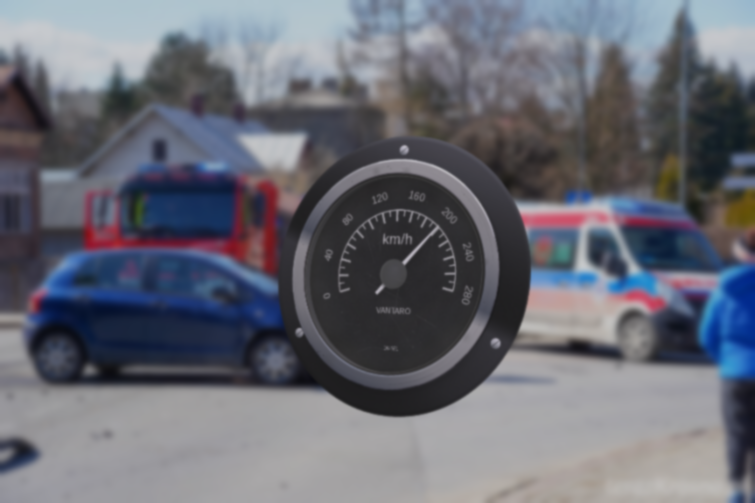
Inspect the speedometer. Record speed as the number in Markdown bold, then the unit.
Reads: **200** km/h
